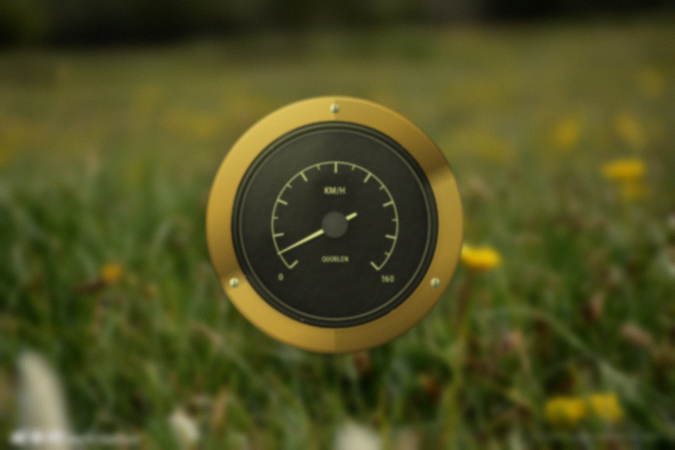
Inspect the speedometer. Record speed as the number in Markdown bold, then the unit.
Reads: **10** km/h
